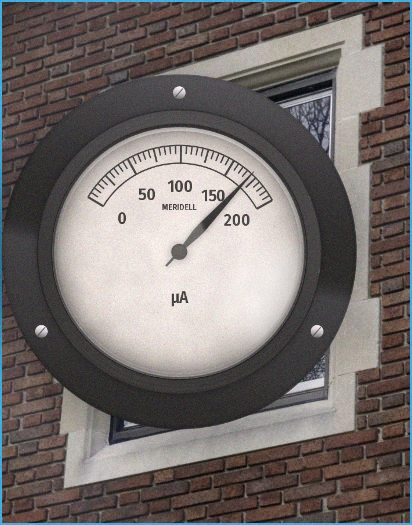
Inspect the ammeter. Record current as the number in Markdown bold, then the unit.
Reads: **170** µA
